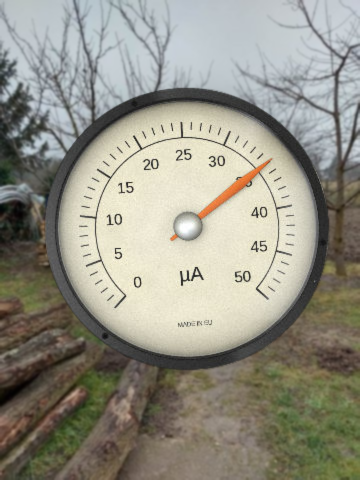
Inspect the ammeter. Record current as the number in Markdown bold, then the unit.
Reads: **35** µA
